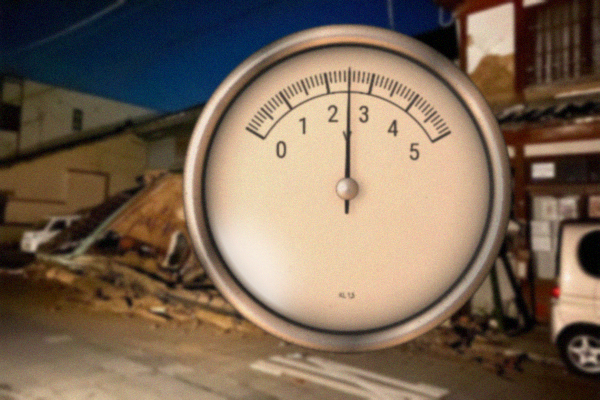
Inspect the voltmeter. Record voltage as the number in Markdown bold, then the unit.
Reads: **2.5** V
